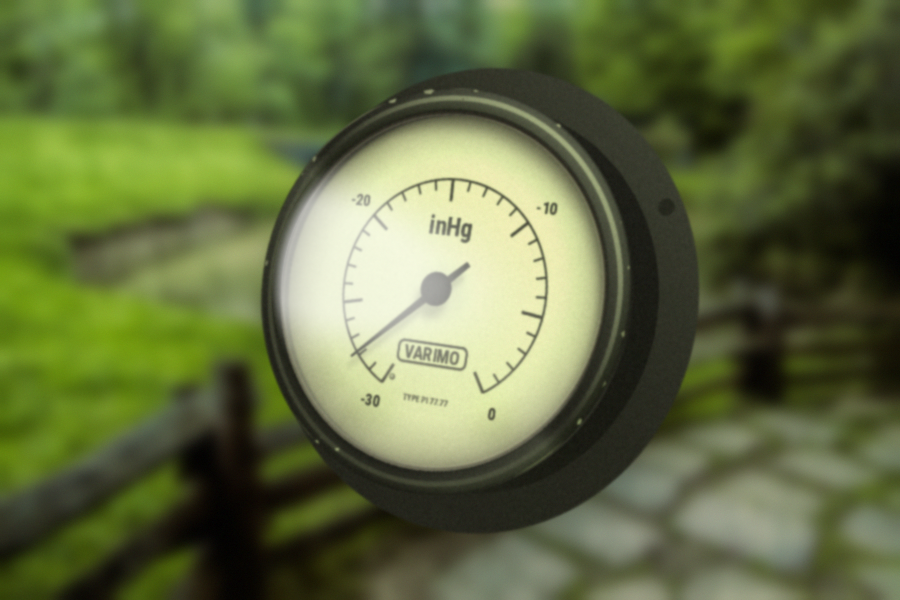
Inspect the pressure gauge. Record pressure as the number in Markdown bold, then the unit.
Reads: **-28** inHg
